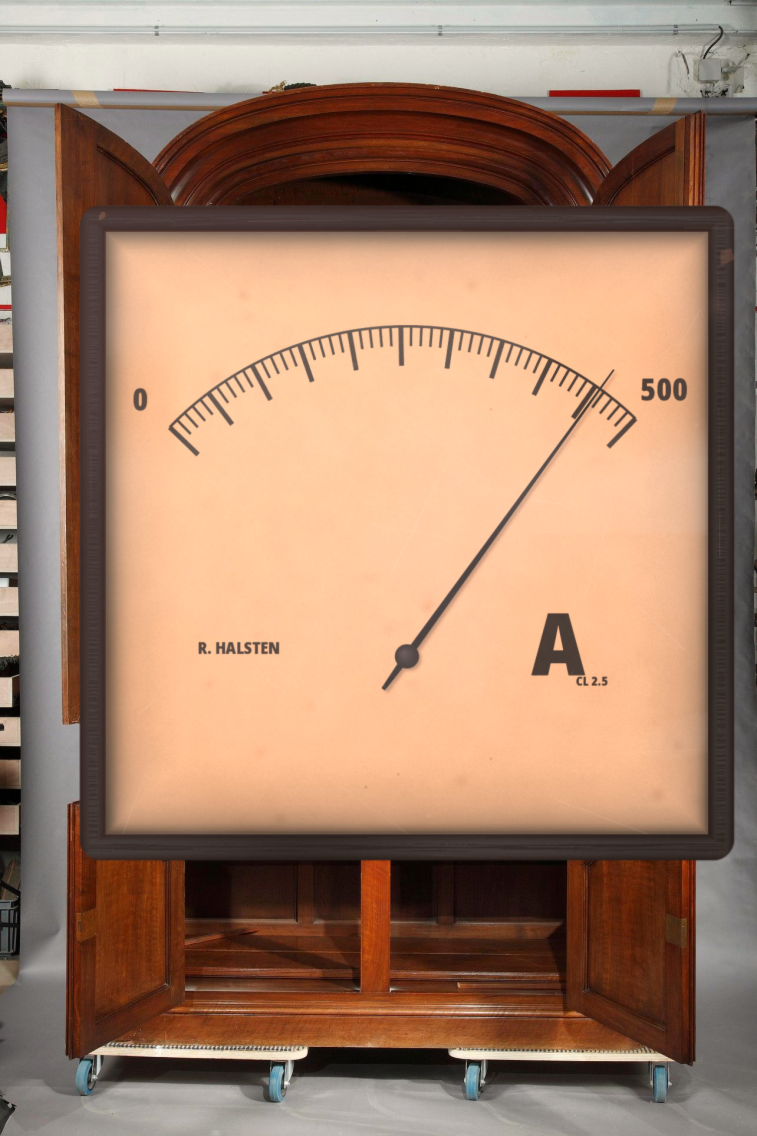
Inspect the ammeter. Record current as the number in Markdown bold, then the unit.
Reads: **455** A
